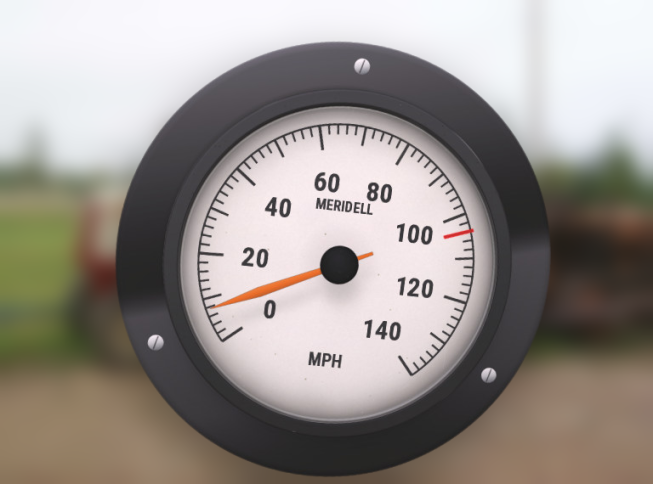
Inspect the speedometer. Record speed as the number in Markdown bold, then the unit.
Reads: **8** mph
